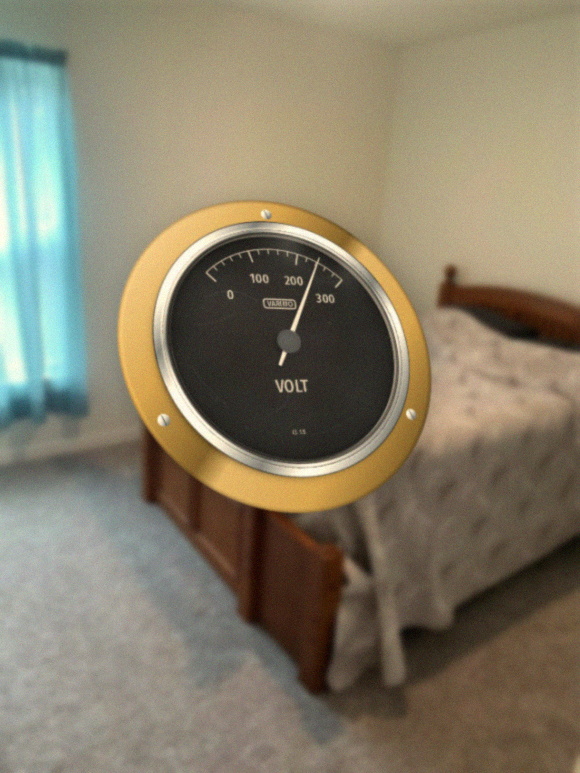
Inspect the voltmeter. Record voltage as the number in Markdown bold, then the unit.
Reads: **240** V
